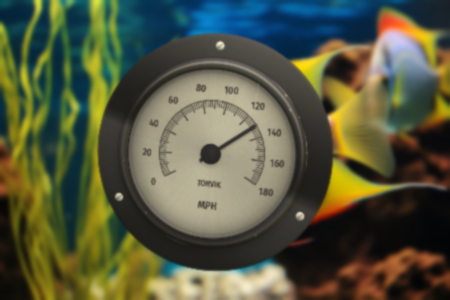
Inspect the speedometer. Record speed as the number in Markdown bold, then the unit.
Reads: **130** mph
